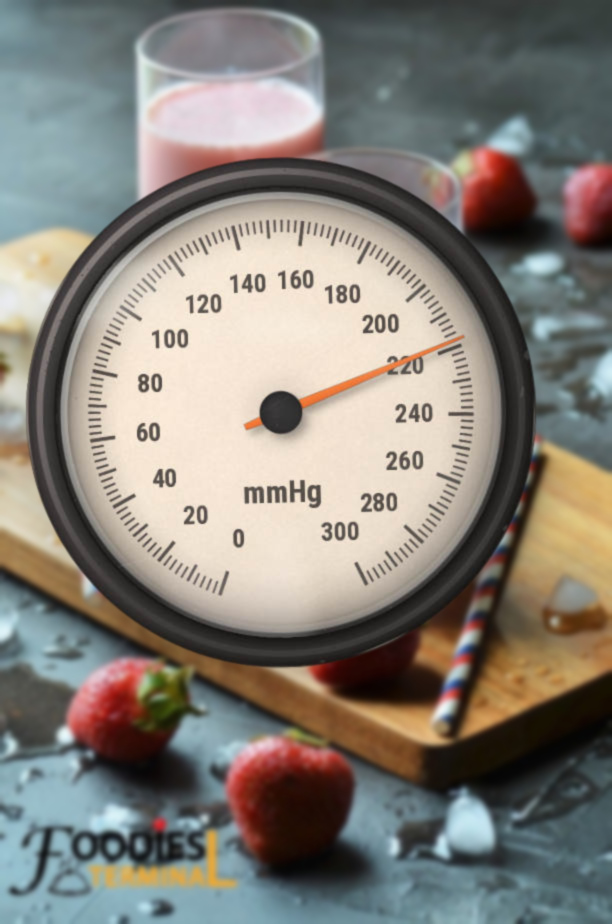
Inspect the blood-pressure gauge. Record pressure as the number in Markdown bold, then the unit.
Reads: **218** mmHg
